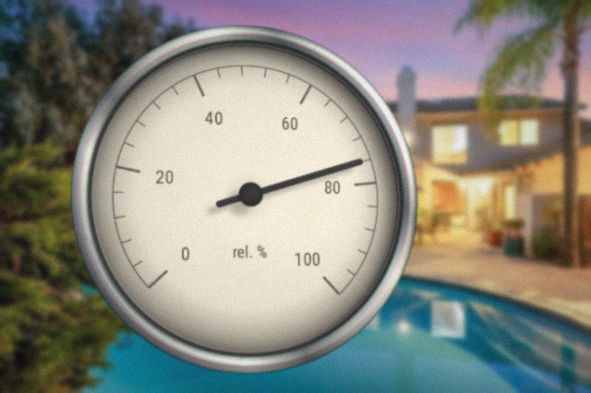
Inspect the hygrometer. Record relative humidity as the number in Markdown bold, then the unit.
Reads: **76** %
